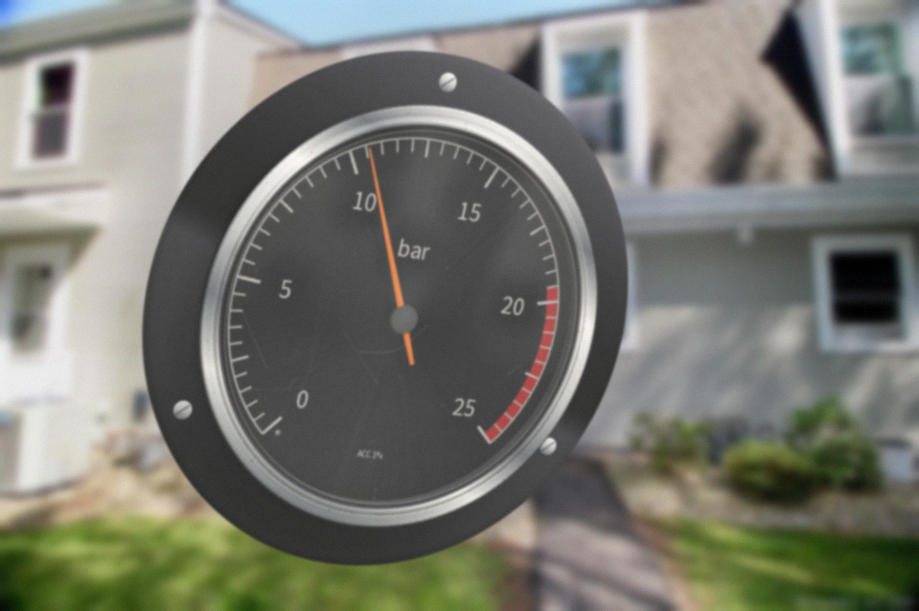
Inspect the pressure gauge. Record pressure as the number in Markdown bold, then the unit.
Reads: **10.5** bar
